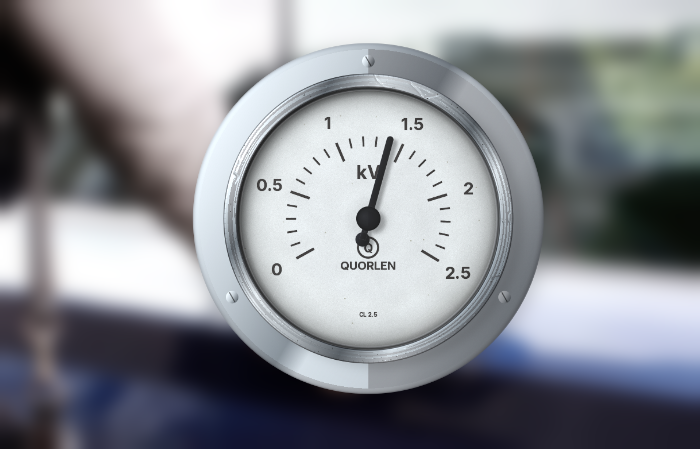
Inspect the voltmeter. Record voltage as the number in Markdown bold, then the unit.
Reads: **1.4** kV
